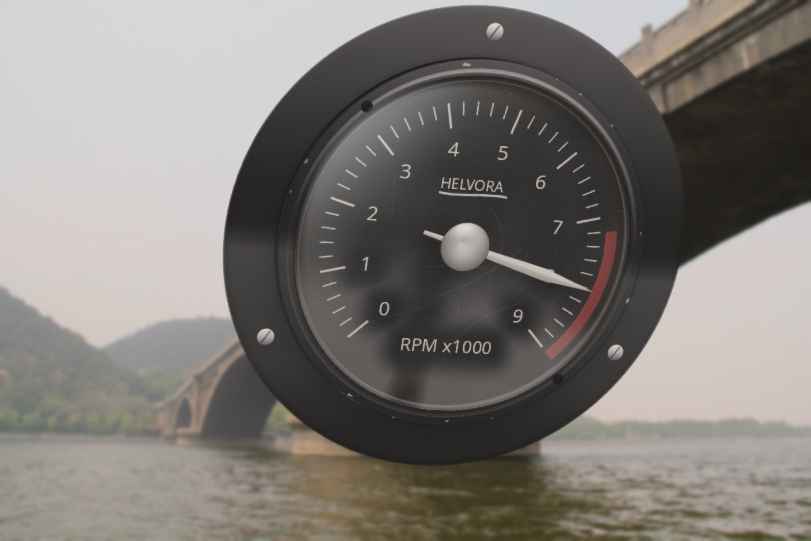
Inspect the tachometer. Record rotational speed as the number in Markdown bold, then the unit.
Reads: **8000** rpm
